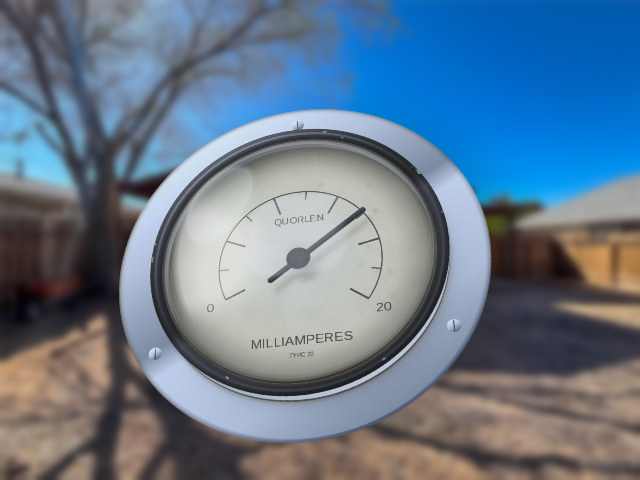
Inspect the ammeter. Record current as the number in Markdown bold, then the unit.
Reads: **14** mA
